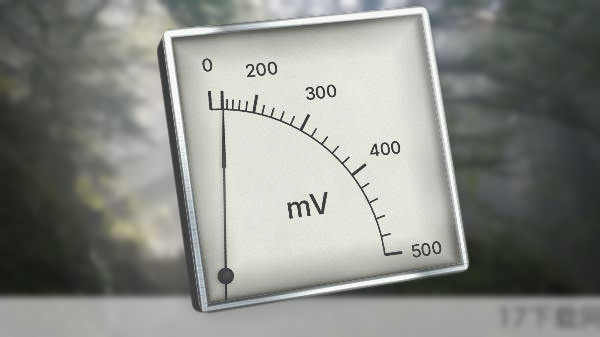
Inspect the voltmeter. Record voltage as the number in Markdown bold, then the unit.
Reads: **100** mV
